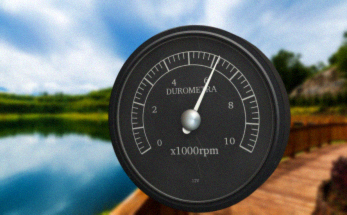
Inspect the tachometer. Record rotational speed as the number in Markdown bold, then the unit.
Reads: **6200** rpm
